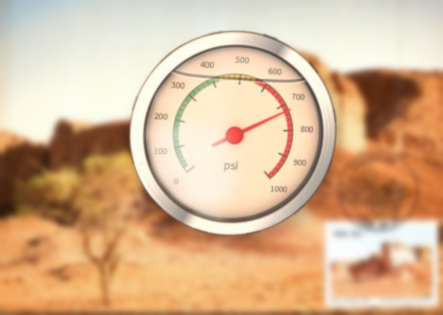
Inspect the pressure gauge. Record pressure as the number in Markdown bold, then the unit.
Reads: **720** psi
